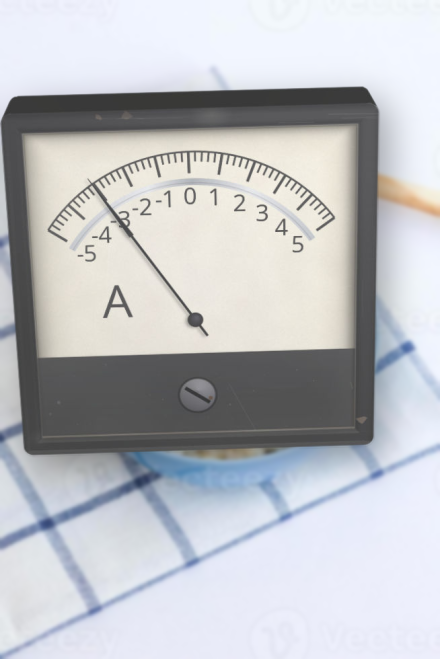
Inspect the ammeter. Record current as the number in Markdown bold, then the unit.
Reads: **-3** A
